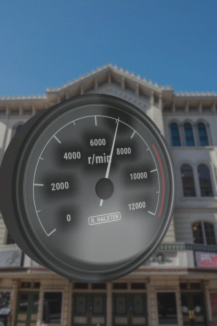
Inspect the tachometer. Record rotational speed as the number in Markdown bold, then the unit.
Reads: **7000** rpm
